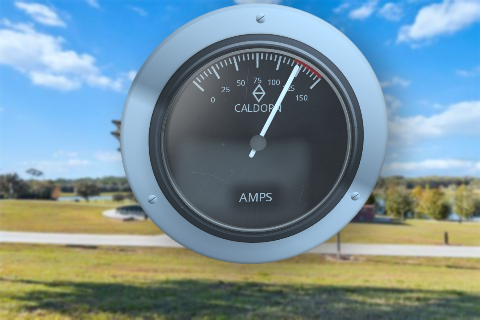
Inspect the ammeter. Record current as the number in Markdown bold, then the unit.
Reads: **120** A
